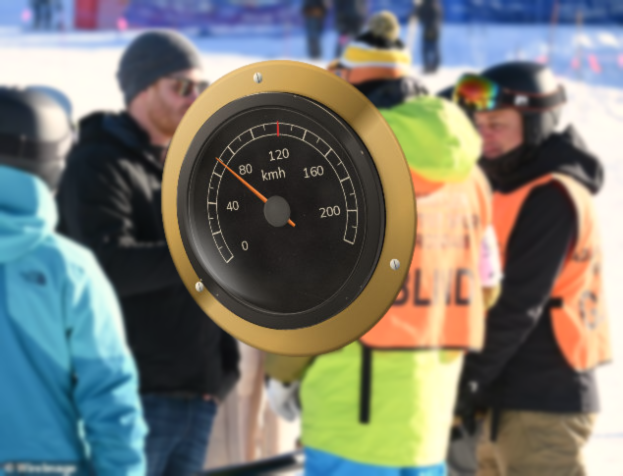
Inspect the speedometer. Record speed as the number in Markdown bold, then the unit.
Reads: **70** km/h
